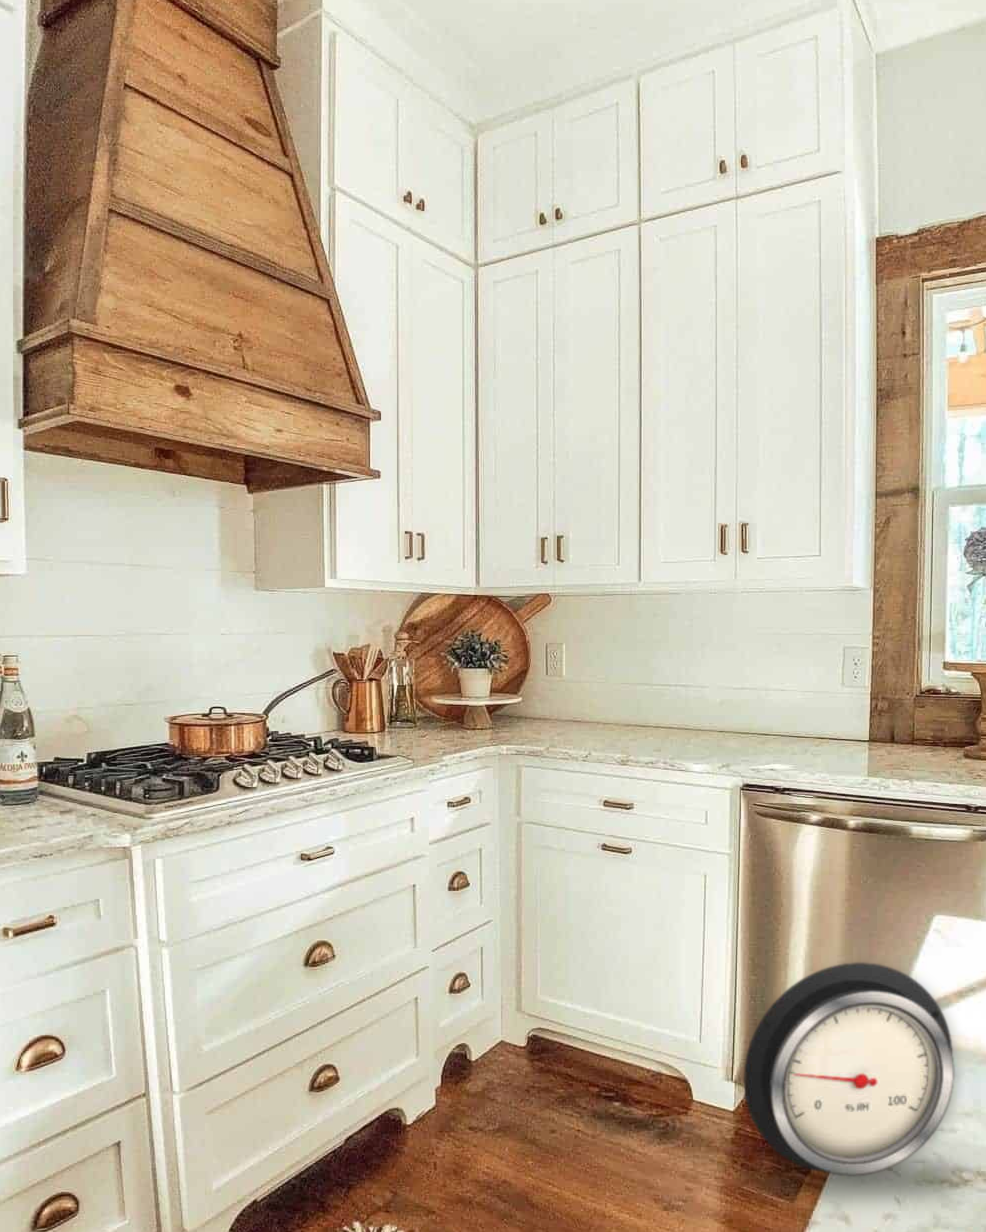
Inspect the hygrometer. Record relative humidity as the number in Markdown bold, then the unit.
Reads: **16** %
